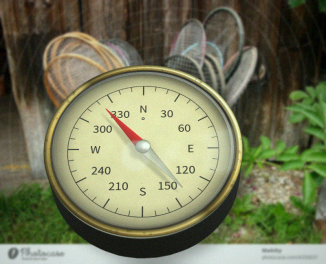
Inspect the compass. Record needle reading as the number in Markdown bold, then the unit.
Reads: **320** °
